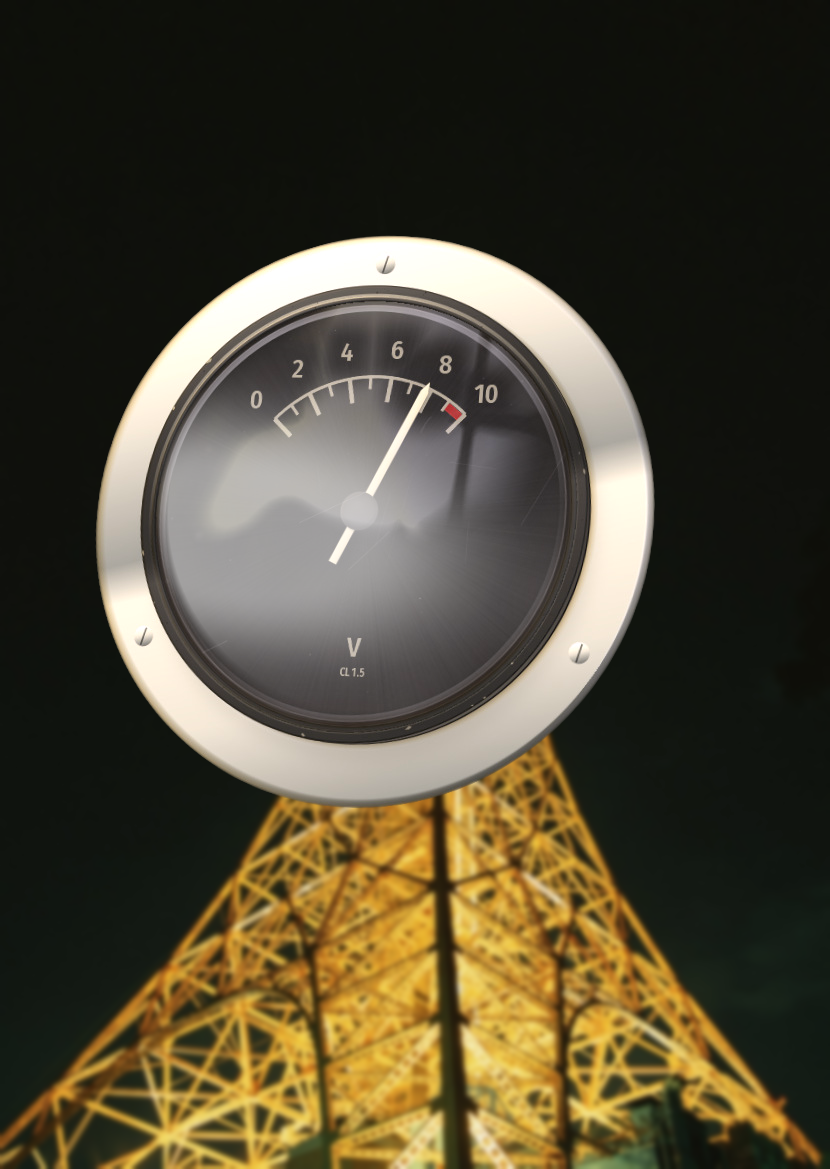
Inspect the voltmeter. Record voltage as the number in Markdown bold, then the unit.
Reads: **8** V
